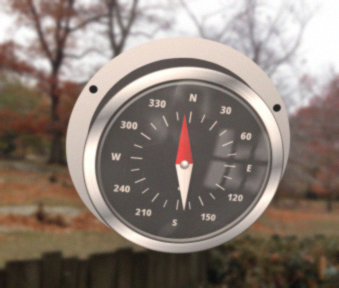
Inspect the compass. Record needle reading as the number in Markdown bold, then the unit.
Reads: **352.5** °
